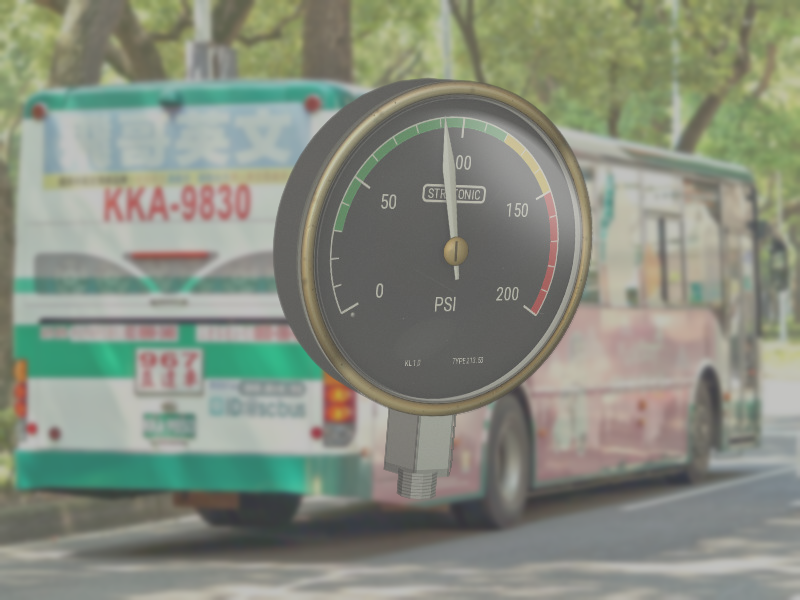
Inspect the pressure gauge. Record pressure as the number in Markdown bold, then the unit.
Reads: **90** psi
